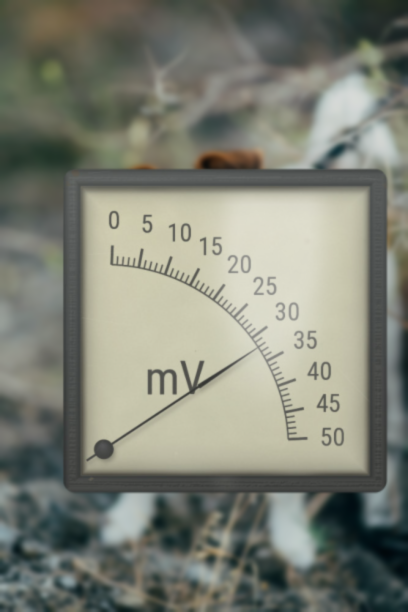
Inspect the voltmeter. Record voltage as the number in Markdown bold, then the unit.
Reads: **32** mV
